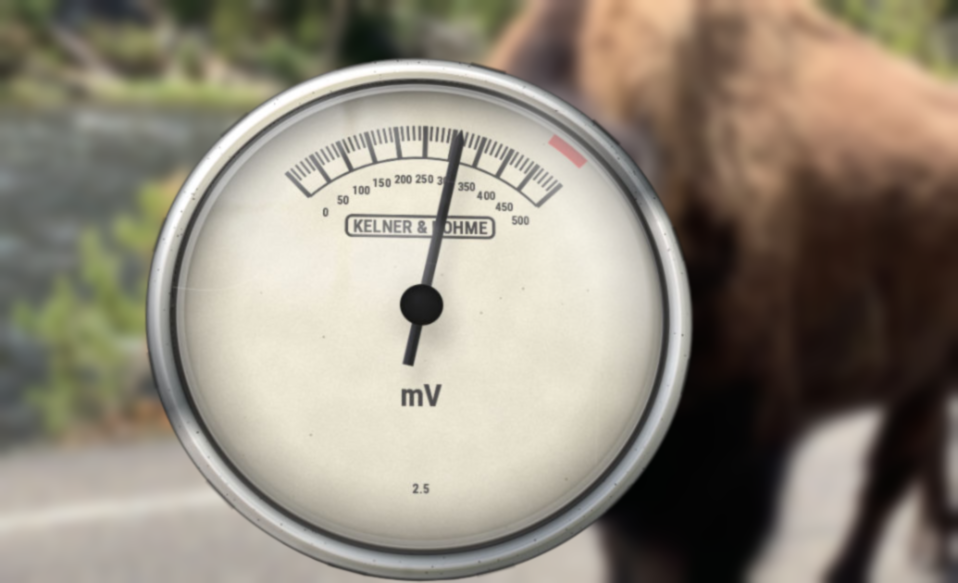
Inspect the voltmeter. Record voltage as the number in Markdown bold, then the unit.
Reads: **310** mV
